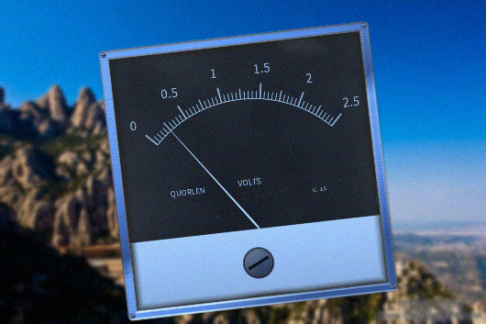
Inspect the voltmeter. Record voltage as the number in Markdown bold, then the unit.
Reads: **0.25** V
